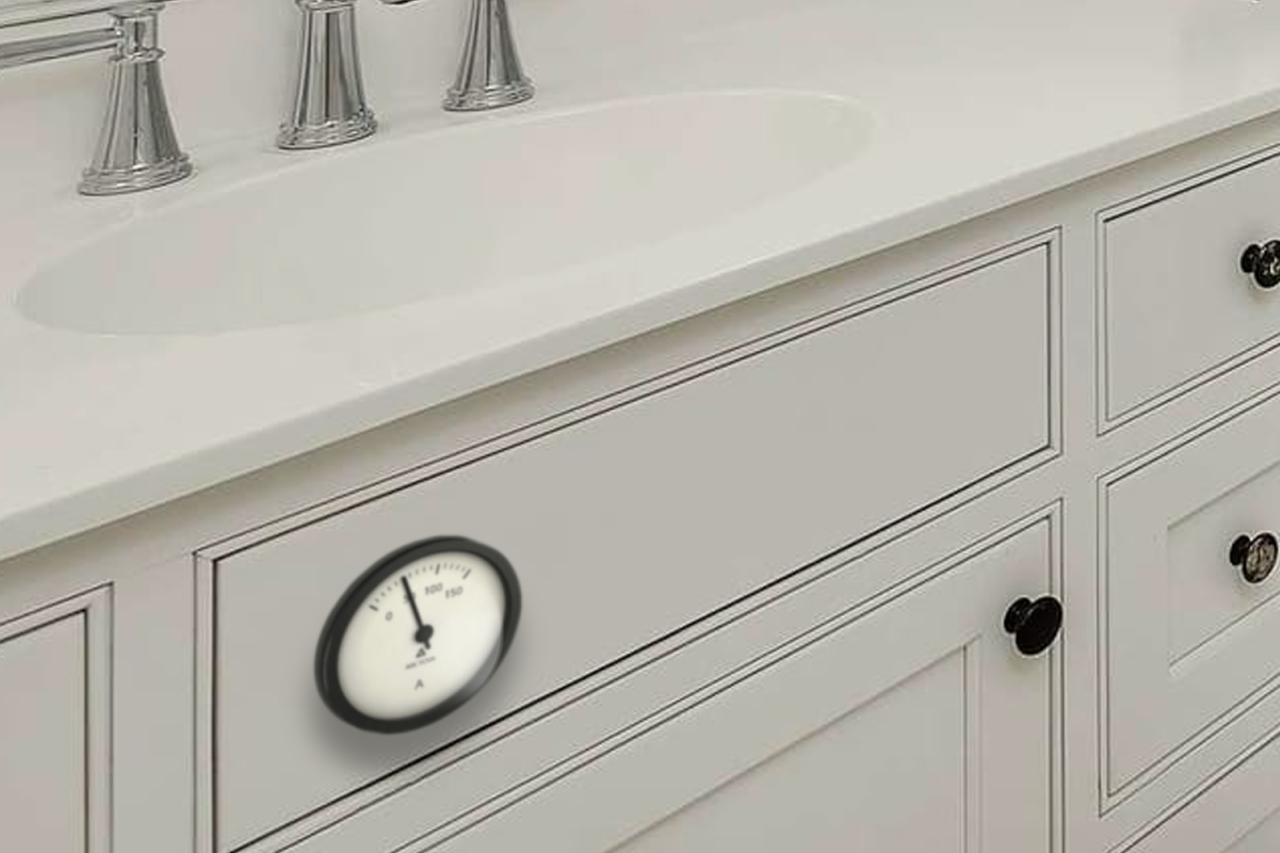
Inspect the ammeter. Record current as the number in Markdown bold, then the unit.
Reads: **50** A
